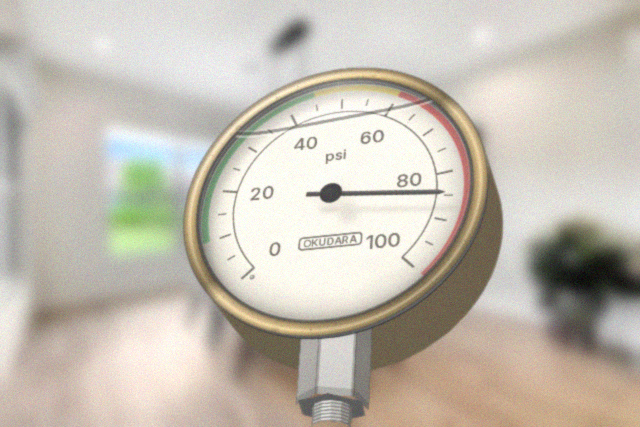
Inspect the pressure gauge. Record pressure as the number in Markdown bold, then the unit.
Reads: **85** psi
